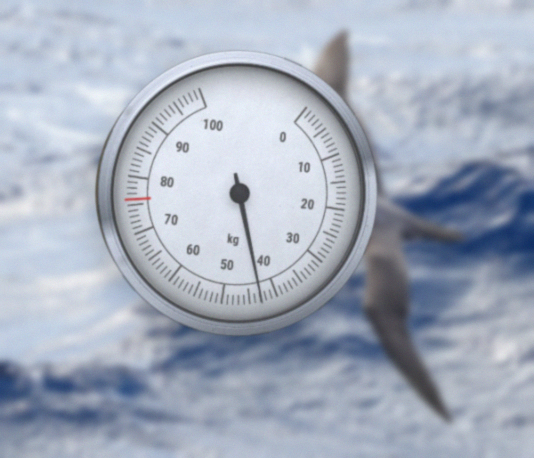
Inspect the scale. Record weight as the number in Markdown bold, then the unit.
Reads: **43** kg
